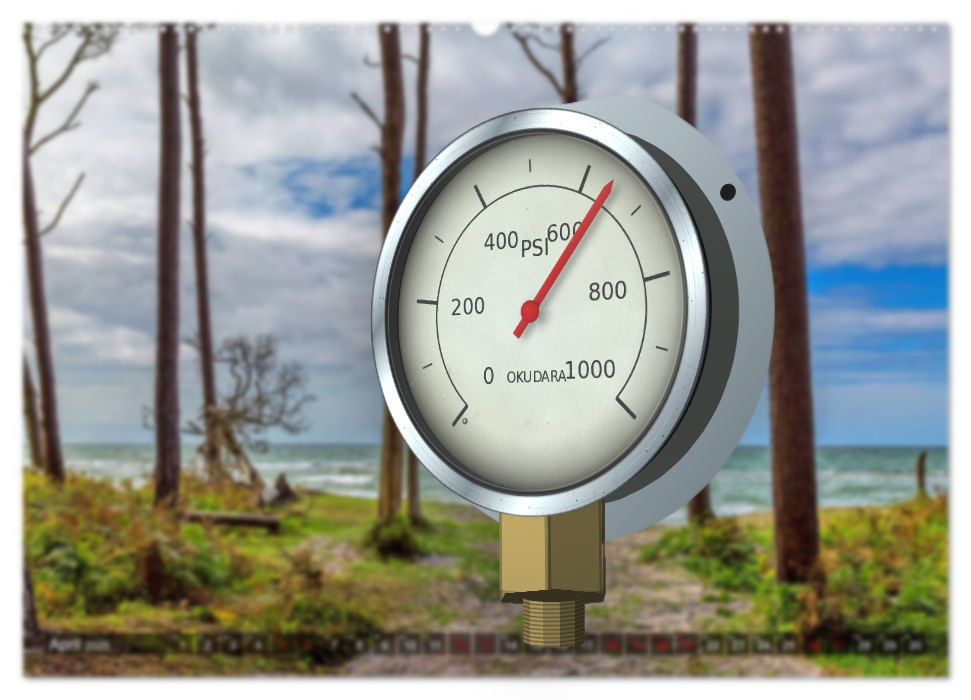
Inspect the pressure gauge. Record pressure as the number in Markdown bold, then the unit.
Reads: **650** psi
